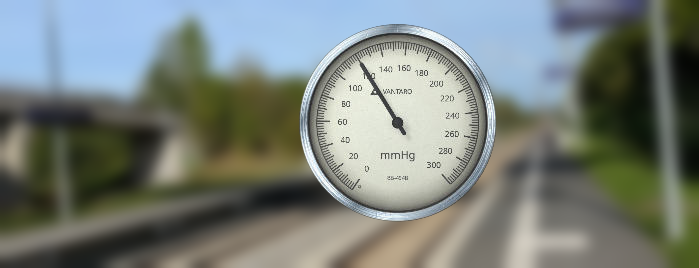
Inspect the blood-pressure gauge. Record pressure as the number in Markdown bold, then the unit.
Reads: **120** mmHg
